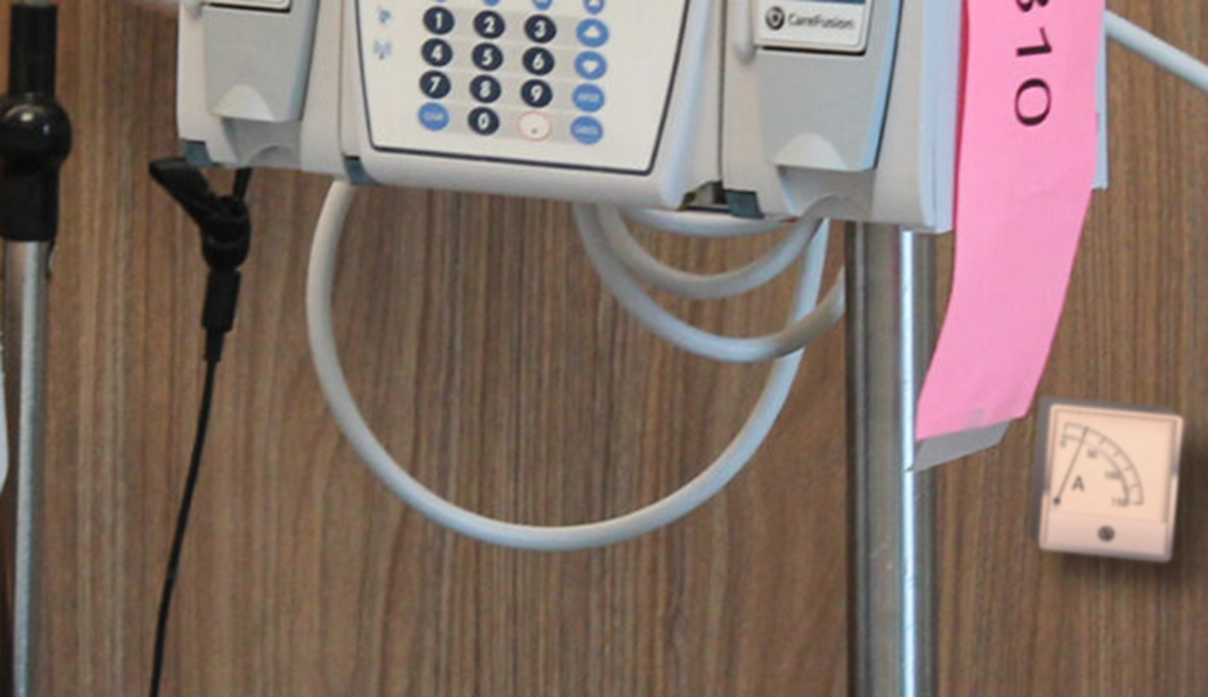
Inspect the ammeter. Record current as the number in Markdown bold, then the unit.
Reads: **25** A
